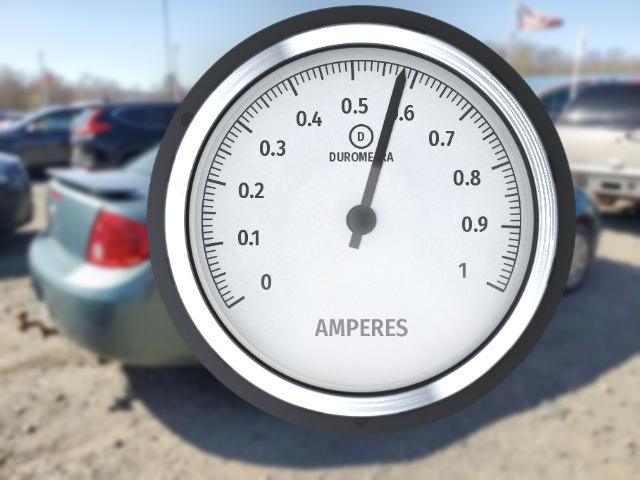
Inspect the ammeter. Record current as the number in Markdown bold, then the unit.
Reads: **0.58** A
